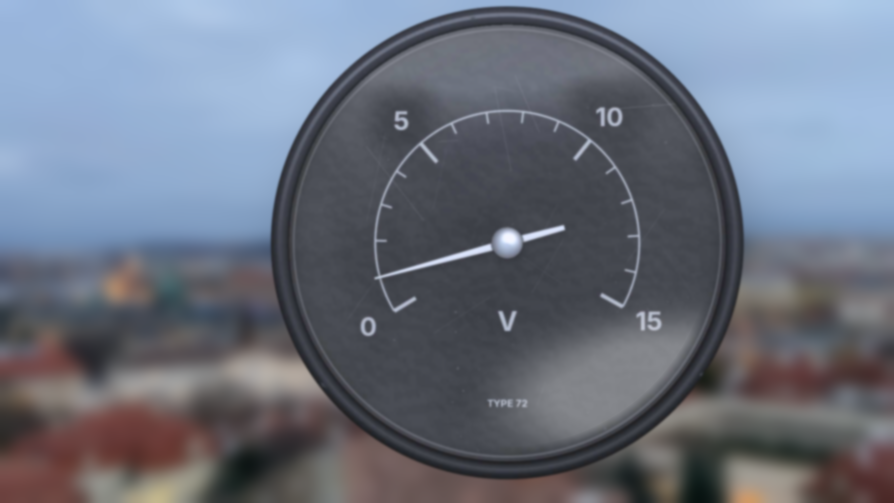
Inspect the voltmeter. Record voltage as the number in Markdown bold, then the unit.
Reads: **1** V
